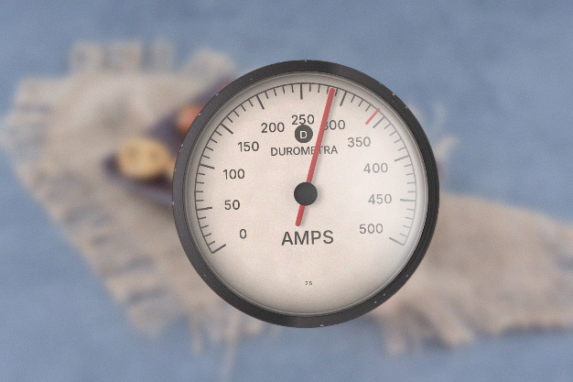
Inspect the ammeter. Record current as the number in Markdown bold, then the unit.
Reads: **285** A
